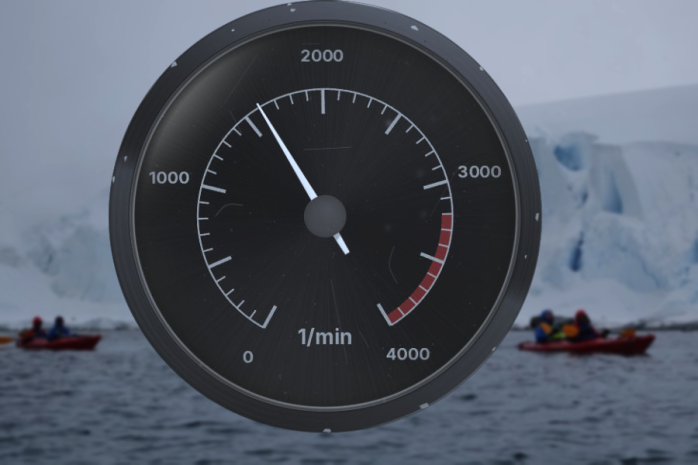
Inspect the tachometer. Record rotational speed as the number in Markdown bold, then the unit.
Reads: **1600** rpm
